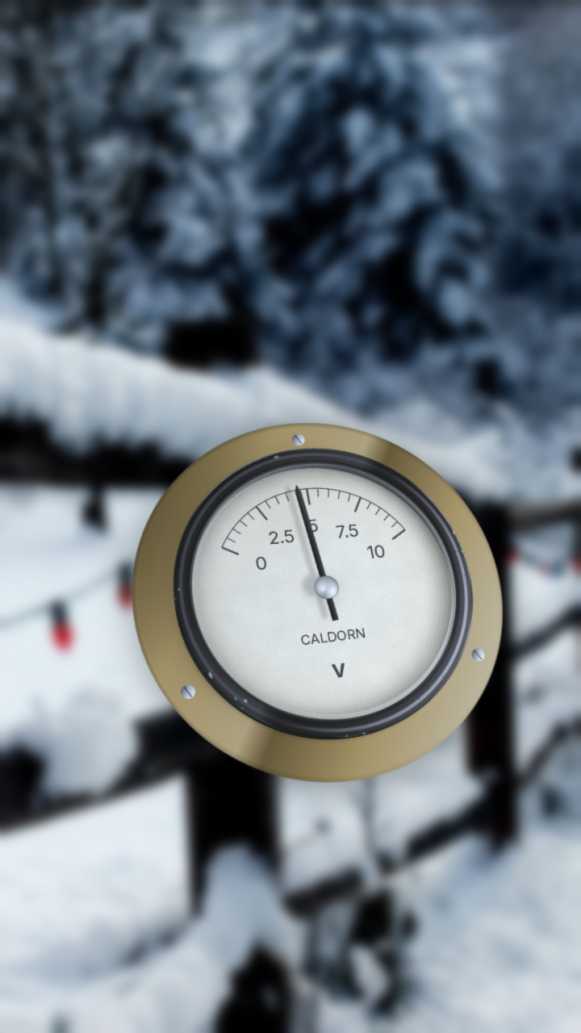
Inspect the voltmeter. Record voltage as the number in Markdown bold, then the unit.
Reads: **4.5** V
